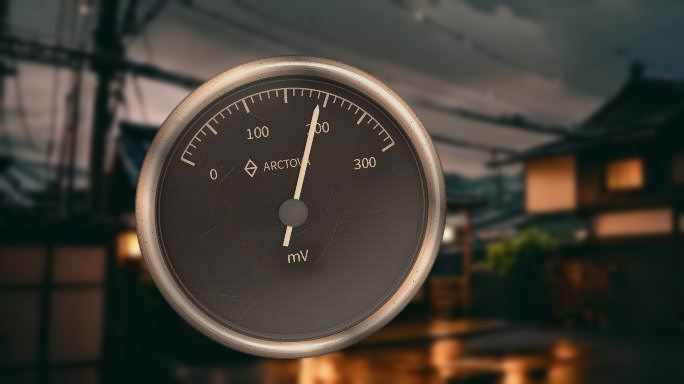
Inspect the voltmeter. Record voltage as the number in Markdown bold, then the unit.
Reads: **190** mV
